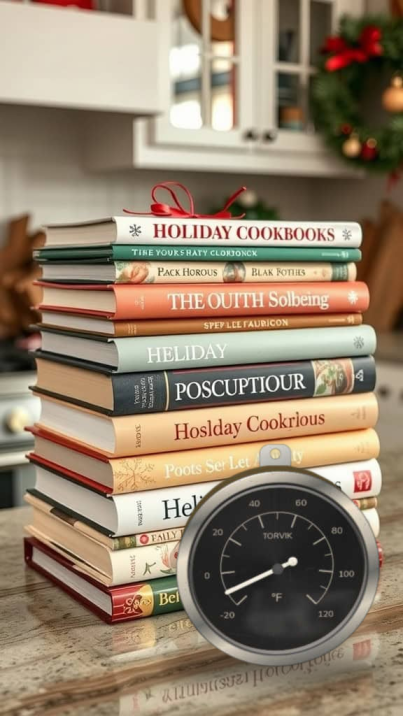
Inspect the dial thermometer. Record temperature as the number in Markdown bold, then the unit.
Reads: **-10** °F
